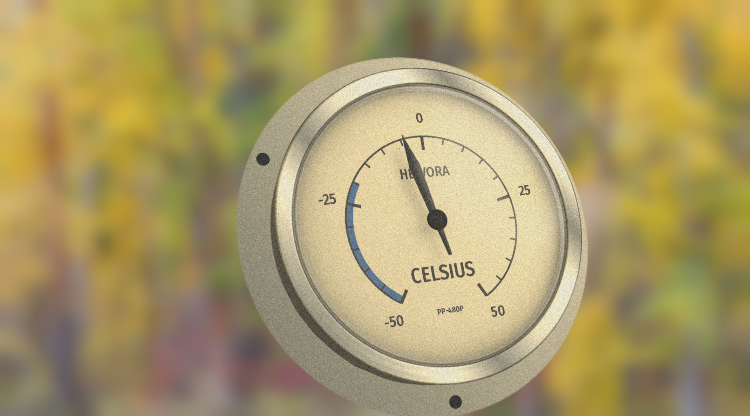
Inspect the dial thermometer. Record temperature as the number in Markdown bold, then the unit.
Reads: **-5** °C
